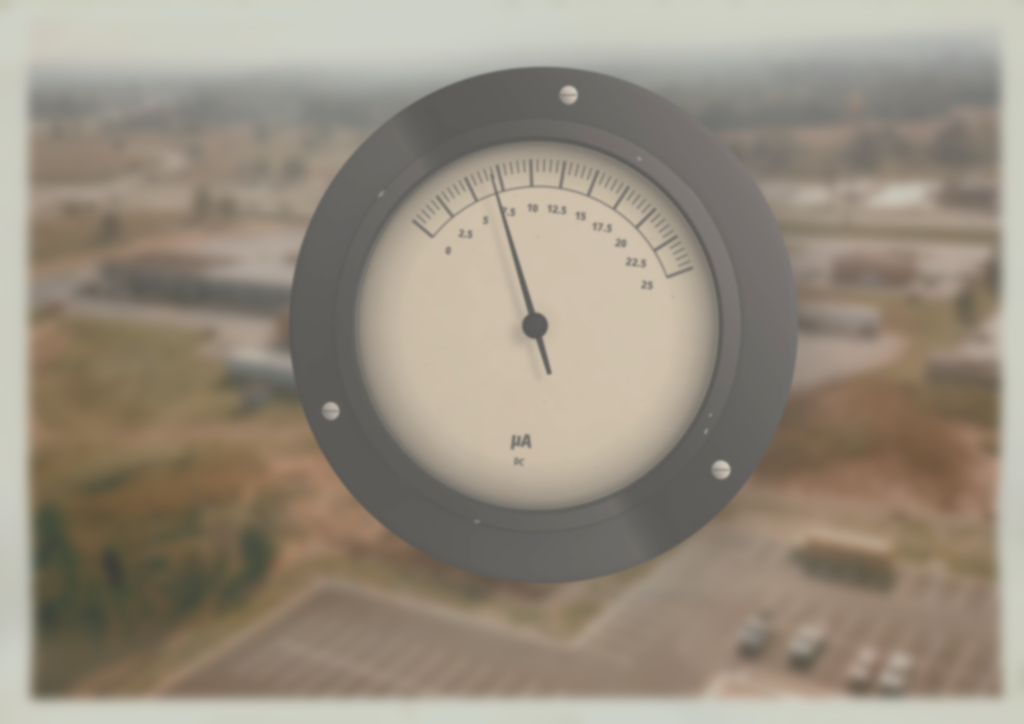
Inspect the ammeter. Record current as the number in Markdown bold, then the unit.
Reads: **7** µA
